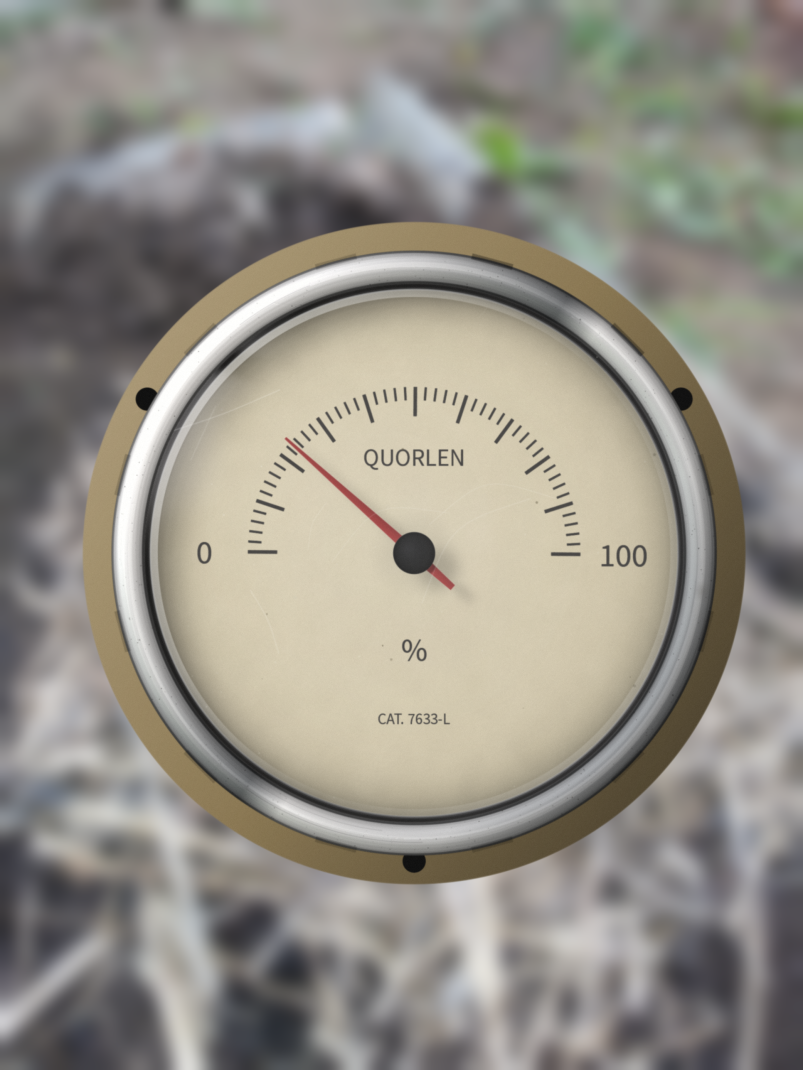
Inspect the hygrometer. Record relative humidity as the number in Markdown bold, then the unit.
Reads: **23** %
